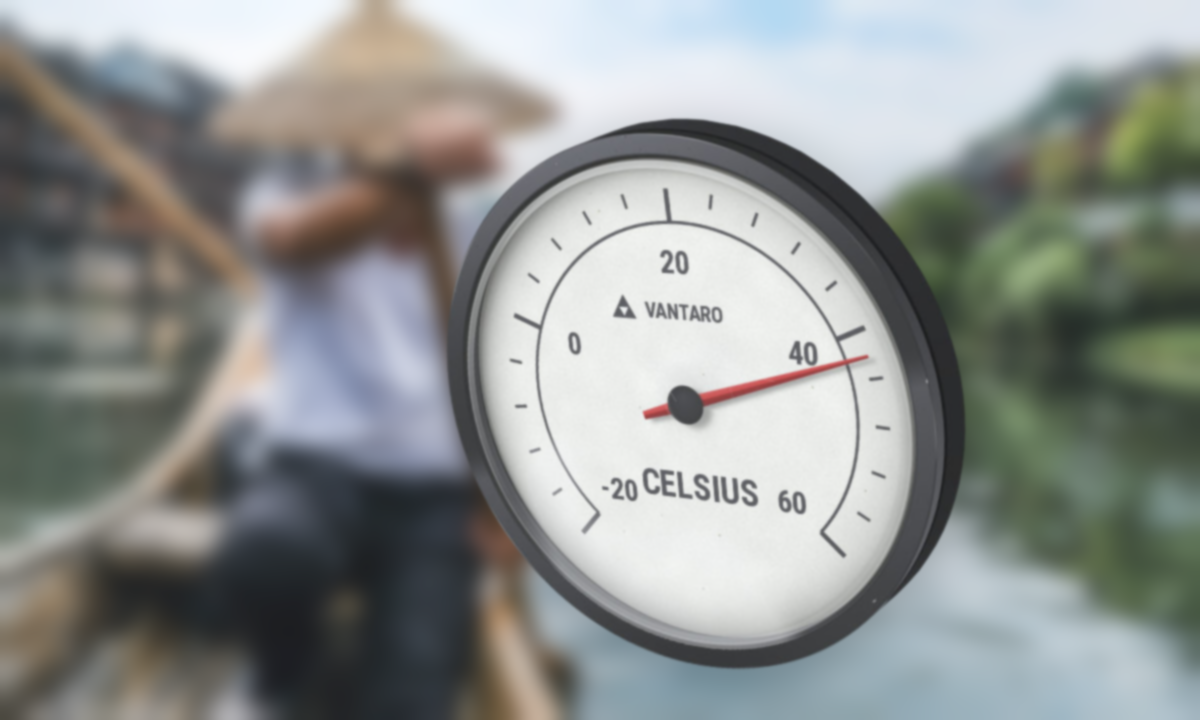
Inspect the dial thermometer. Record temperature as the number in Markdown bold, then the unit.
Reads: **42** °C
